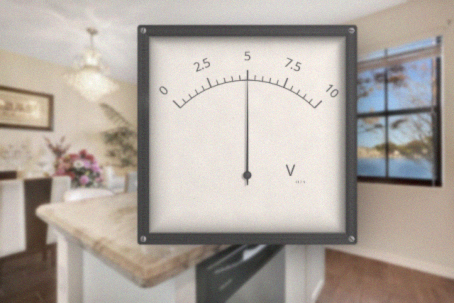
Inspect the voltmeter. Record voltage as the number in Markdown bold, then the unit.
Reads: **5** V
